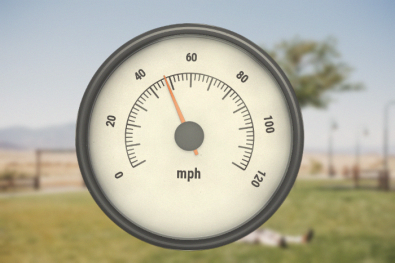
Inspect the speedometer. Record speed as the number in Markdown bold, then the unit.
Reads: **48** mph
